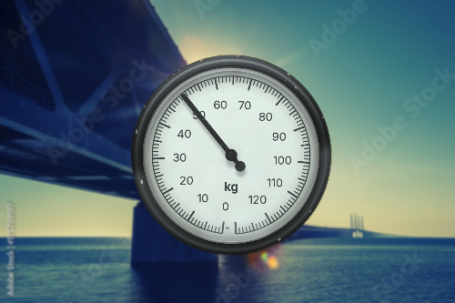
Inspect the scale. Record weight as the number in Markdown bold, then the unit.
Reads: **50** kg
